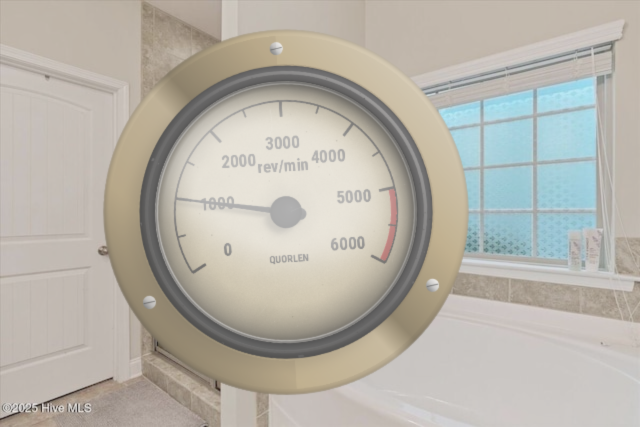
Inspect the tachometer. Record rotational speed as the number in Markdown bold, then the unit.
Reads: **1000** rpm
